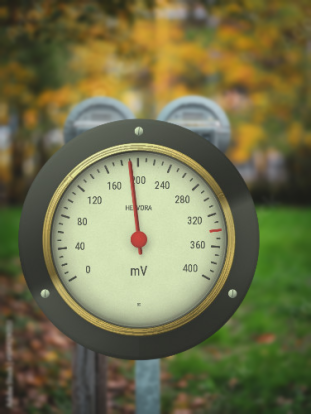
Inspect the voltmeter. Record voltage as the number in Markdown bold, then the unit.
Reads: **190** mV
